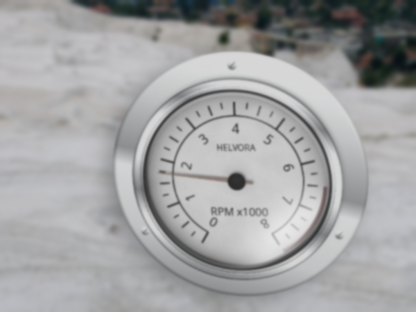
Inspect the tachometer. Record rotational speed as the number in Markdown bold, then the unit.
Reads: **1750** rpm
